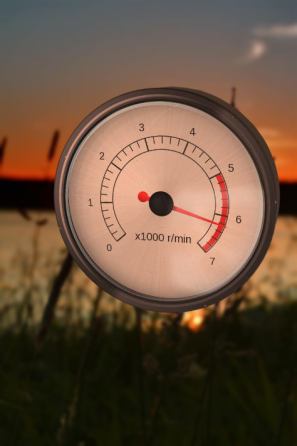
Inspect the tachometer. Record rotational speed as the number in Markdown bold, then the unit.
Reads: **6200** rpm
